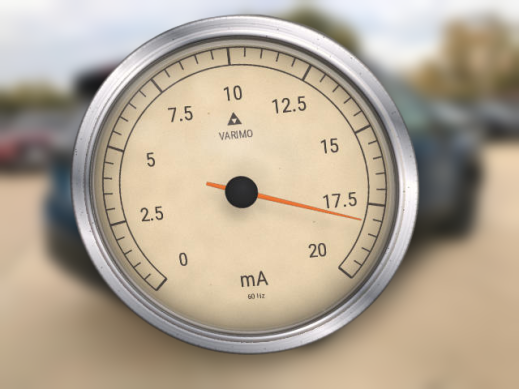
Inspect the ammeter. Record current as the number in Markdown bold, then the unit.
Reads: **18** mA
